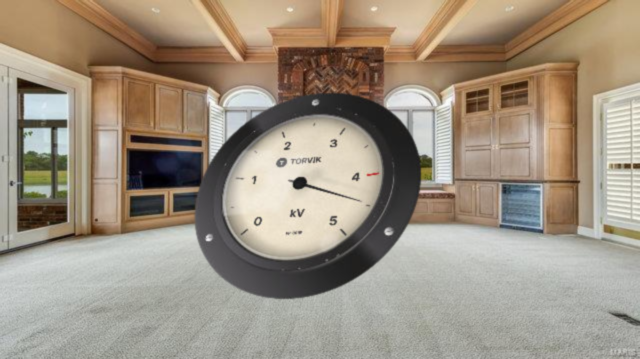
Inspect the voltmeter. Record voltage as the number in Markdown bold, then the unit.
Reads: **4.5** kV
